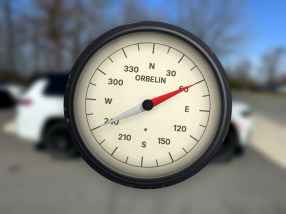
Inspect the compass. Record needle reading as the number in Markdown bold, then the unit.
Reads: **60** °
